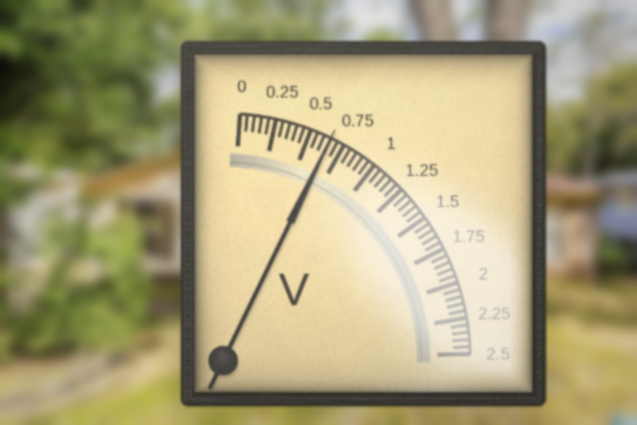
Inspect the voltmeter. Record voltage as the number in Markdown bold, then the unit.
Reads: **0.65** V
